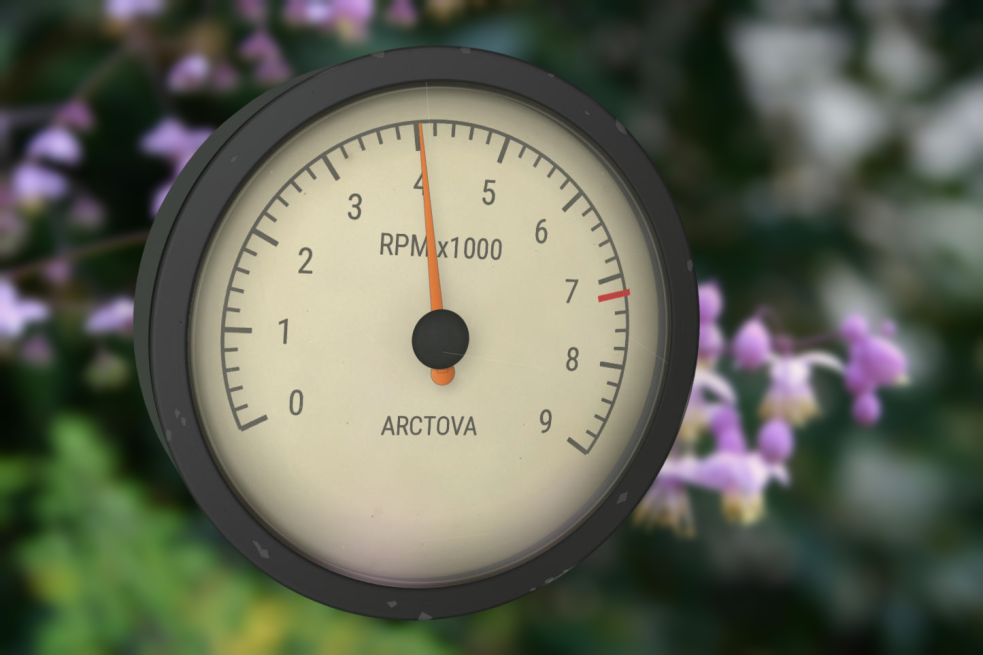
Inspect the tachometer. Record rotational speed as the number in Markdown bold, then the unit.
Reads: **4000** rpm
